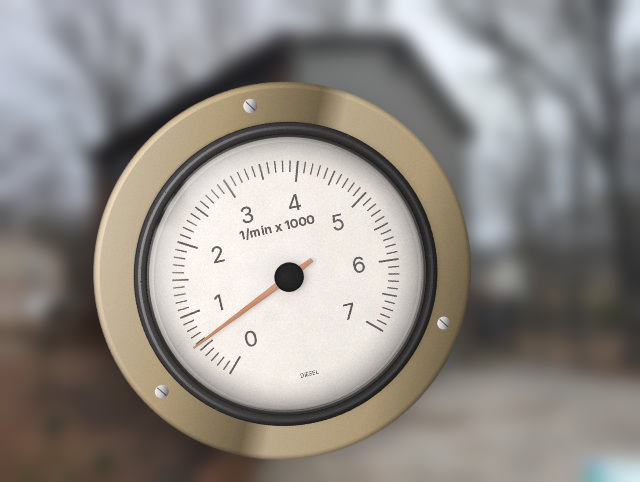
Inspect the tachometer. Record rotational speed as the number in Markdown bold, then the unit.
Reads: **600** rpm
